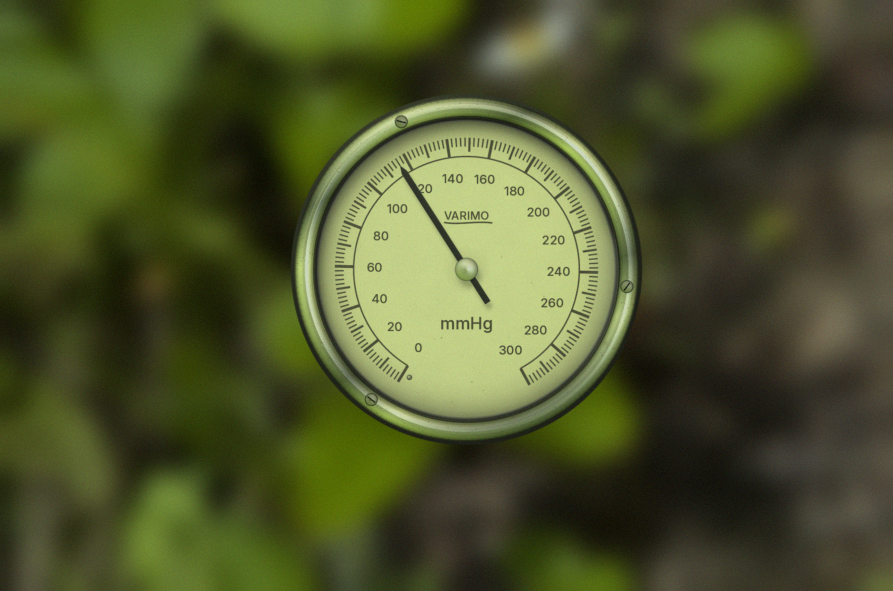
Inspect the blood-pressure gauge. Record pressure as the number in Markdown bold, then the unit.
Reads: **116** mmHg
